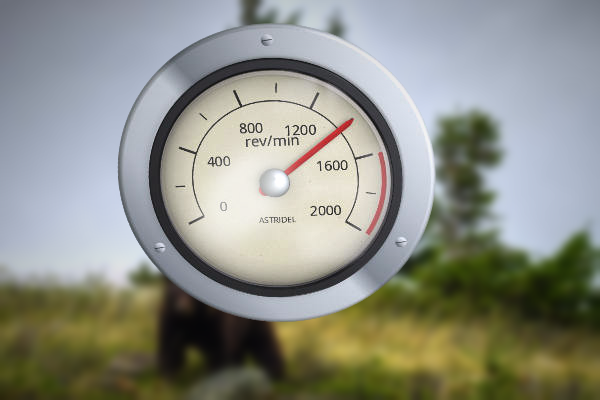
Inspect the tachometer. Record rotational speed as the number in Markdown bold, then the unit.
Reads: **1400** rpm
